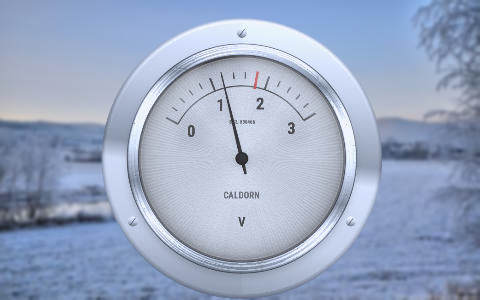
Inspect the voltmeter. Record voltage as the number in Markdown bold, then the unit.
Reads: **1.2** V
